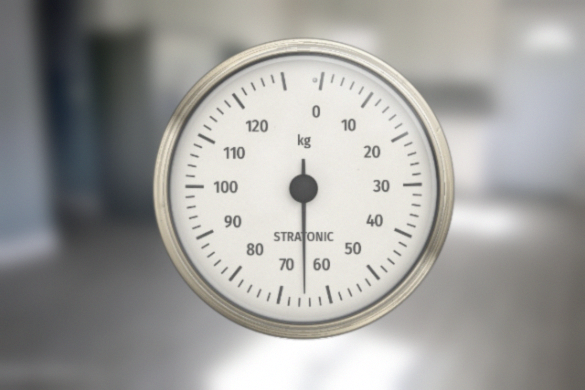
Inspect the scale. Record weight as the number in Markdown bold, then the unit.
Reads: **65** kg
